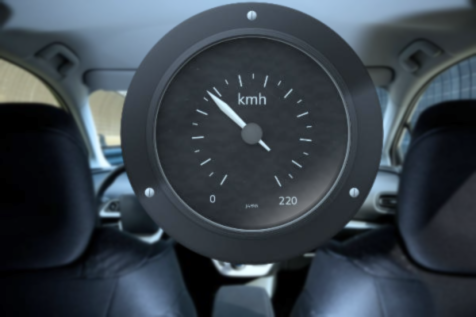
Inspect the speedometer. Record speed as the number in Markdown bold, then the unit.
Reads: **75** km/h
